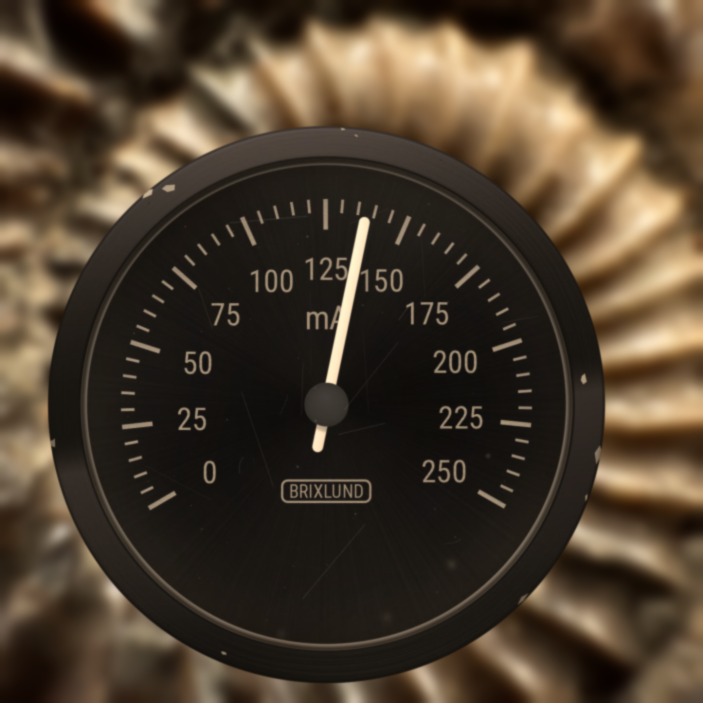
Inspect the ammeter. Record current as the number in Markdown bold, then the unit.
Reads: **137.5** mA
